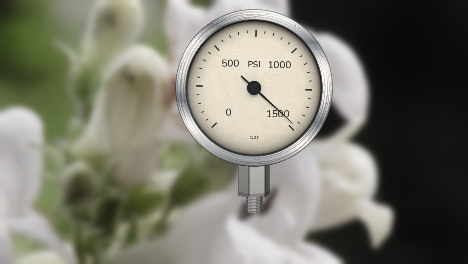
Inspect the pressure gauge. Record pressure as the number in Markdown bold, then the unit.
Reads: **1475** psi
